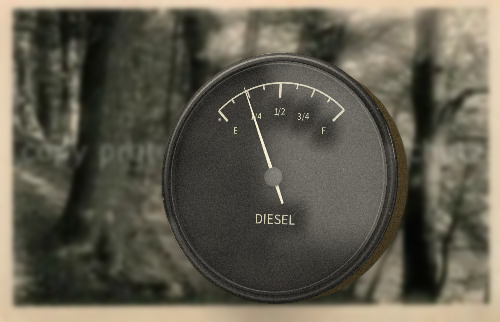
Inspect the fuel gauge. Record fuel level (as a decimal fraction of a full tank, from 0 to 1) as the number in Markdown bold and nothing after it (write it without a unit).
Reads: **0.25**
